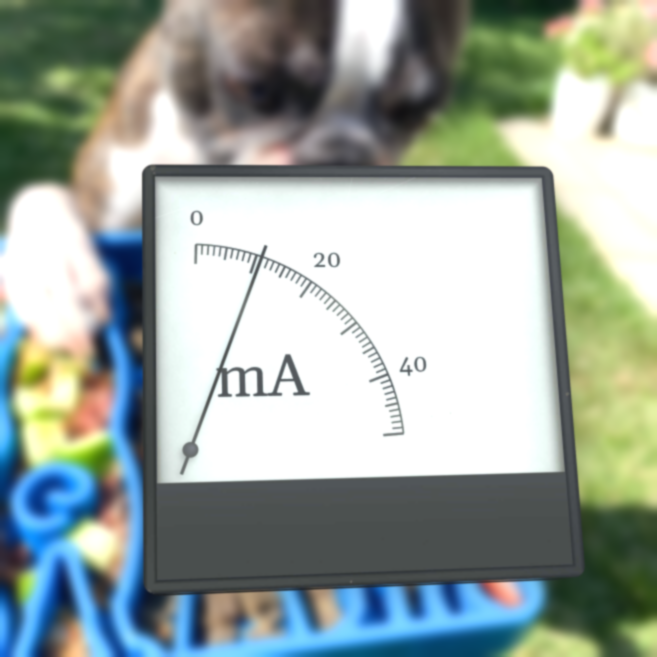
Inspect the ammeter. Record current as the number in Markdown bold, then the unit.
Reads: **11** mA
